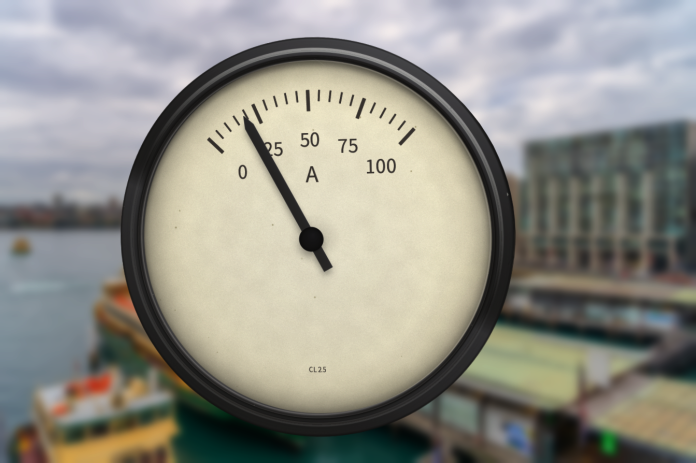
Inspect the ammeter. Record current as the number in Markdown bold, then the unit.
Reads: **20** A
